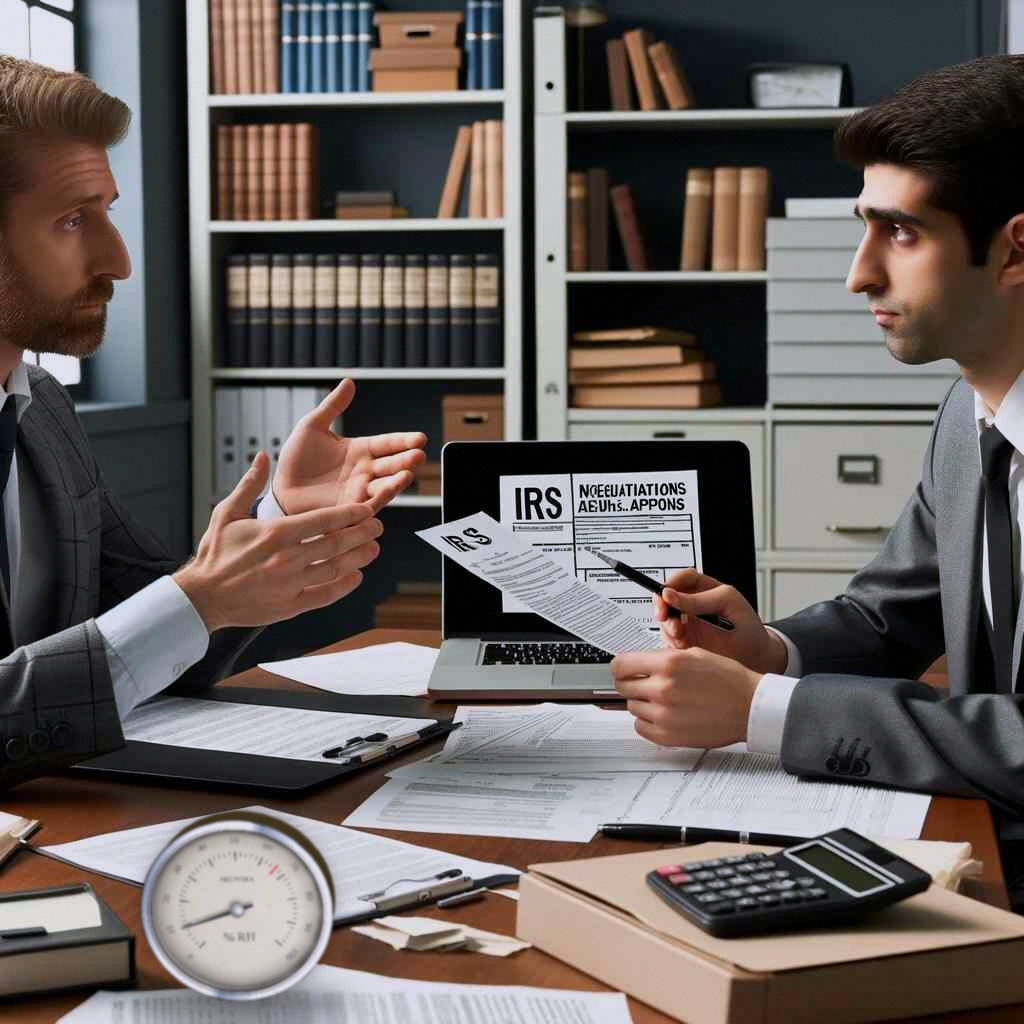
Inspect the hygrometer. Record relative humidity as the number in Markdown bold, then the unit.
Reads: **10** %
